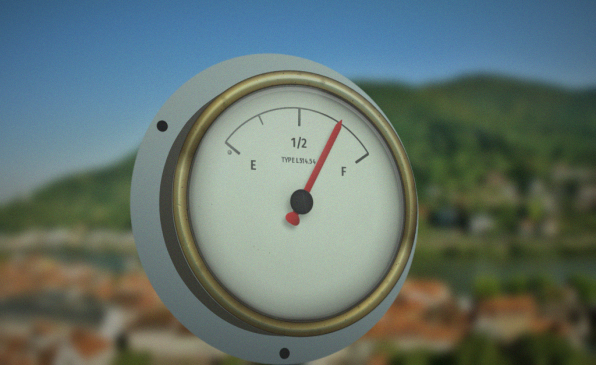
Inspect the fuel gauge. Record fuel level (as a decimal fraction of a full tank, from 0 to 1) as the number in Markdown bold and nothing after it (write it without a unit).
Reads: **0.75**
